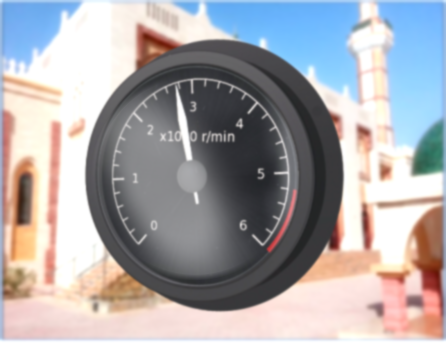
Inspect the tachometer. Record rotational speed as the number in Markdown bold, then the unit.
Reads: **2800** rpm
